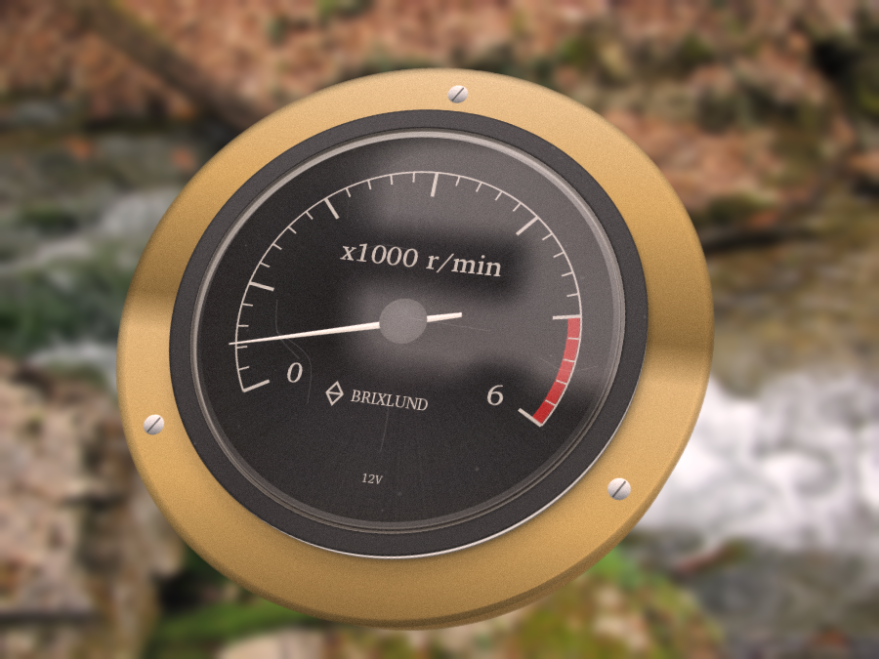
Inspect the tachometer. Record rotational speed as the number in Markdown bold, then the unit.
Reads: **400** rpm
